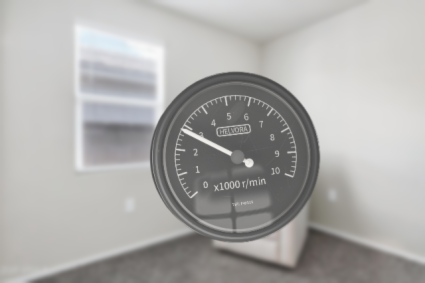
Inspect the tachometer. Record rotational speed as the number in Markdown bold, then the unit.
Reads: **2800** rpm
